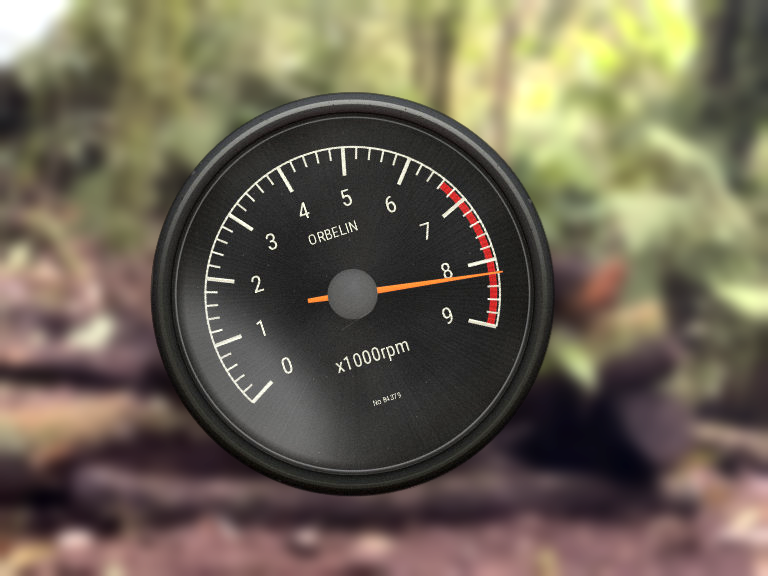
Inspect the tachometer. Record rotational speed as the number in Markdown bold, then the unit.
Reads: **8200** rpm
